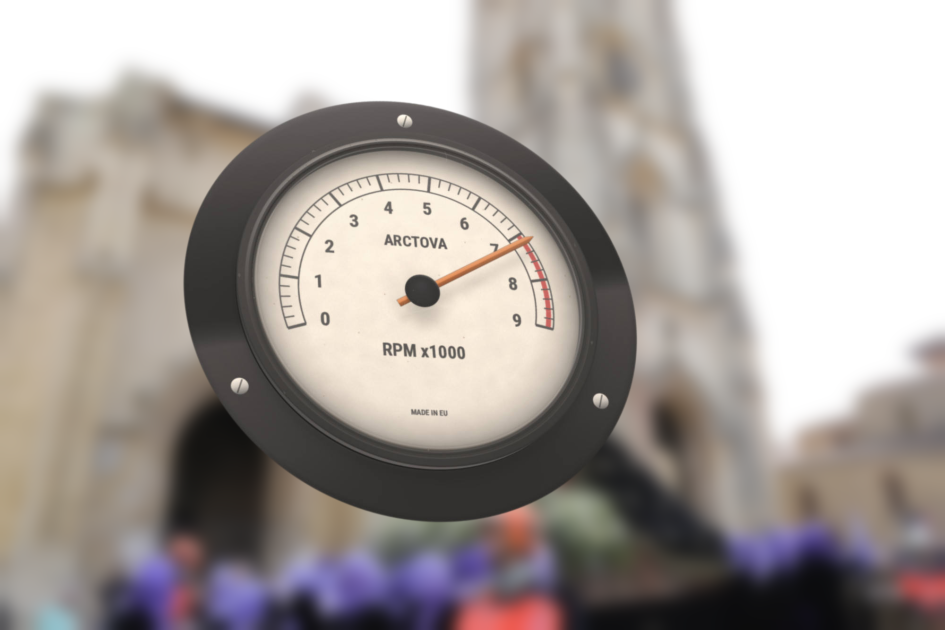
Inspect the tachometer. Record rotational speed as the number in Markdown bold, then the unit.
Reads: **7200** rpm
